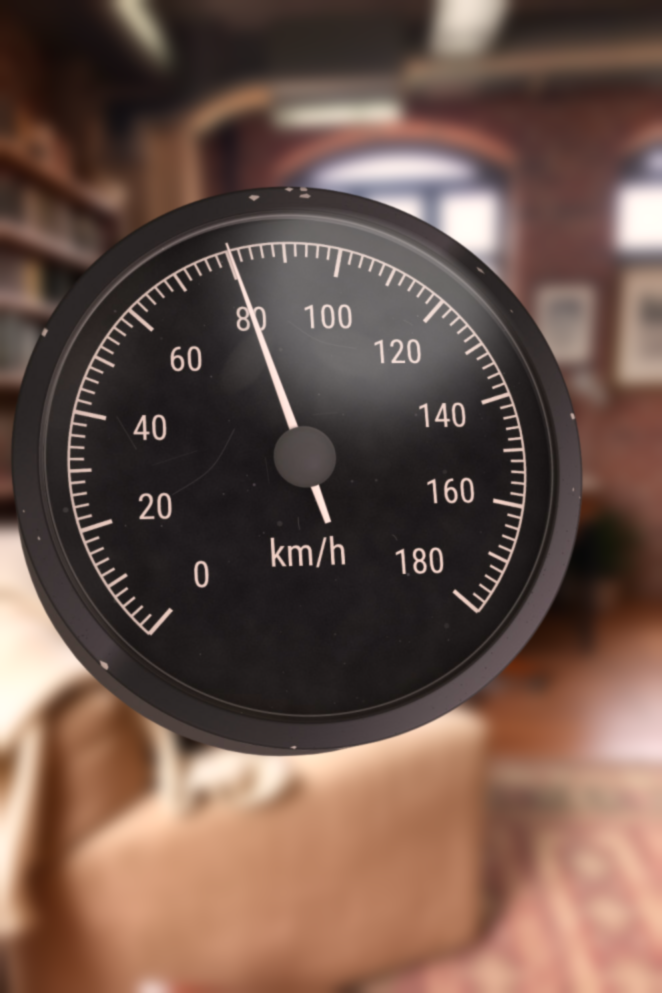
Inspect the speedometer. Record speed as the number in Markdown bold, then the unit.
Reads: **80** km/h
